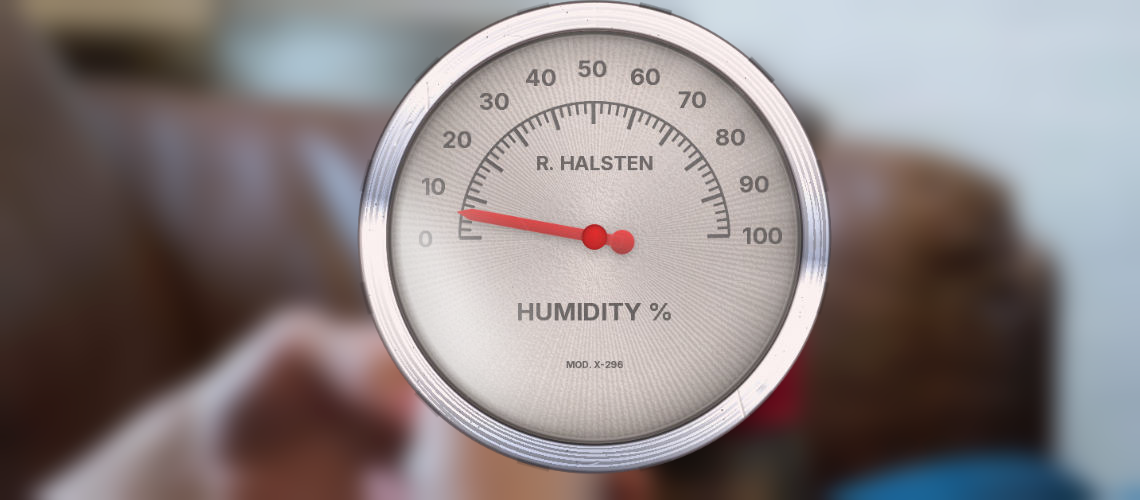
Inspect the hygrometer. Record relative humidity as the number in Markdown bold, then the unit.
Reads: **6** %
